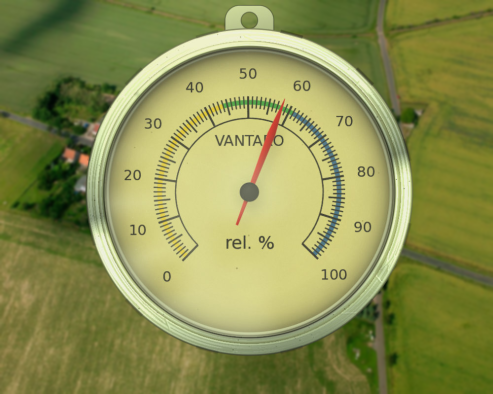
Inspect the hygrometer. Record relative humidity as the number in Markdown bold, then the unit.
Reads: **58** %
